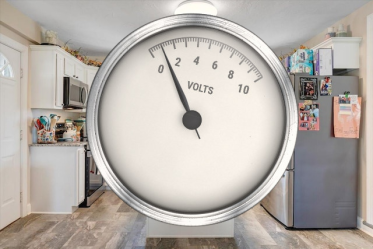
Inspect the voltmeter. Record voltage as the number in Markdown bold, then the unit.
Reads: **1** V
